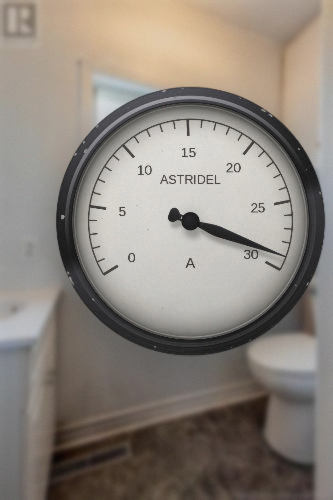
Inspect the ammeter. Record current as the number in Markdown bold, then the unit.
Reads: **29** A
